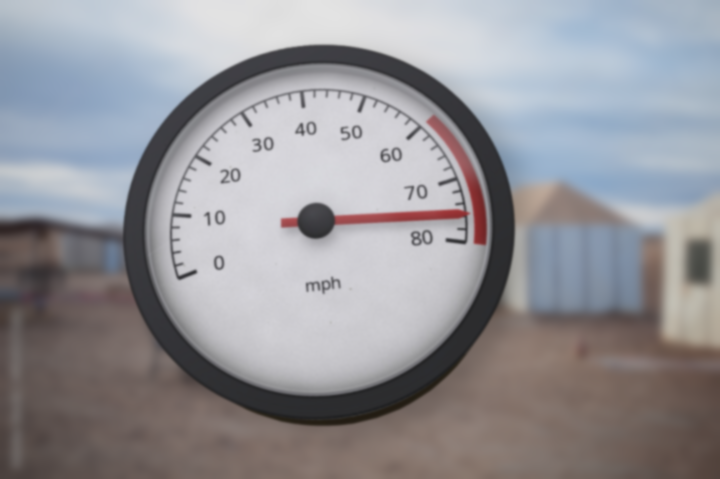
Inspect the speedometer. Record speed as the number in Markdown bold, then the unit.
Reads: **76** mph
